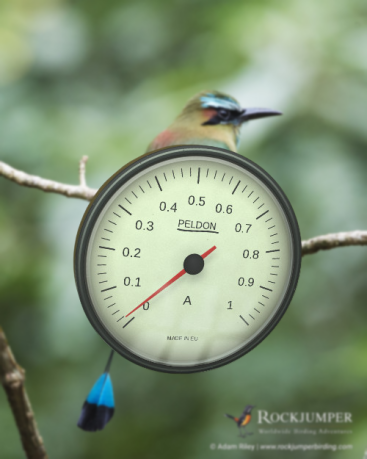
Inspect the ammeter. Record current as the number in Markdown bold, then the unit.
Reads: **0.02** A
